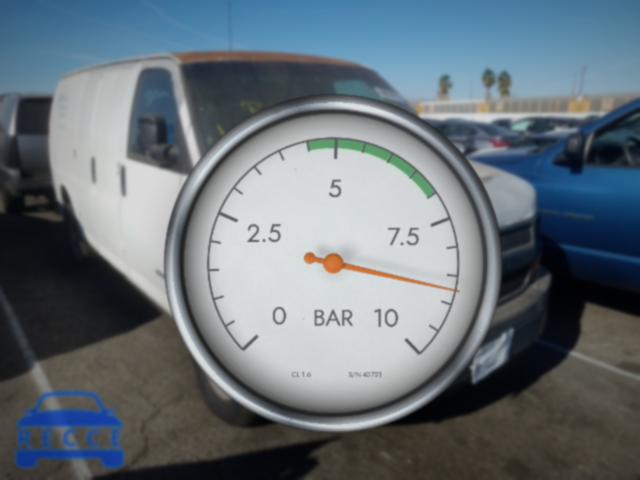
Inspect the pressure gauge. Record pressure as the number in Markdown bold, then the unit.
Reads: **8.75** bar
